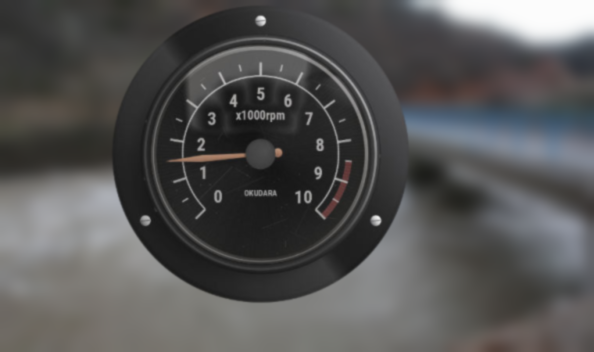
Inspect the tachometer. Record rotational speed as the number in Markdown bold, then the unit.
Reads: **1500** rpm
